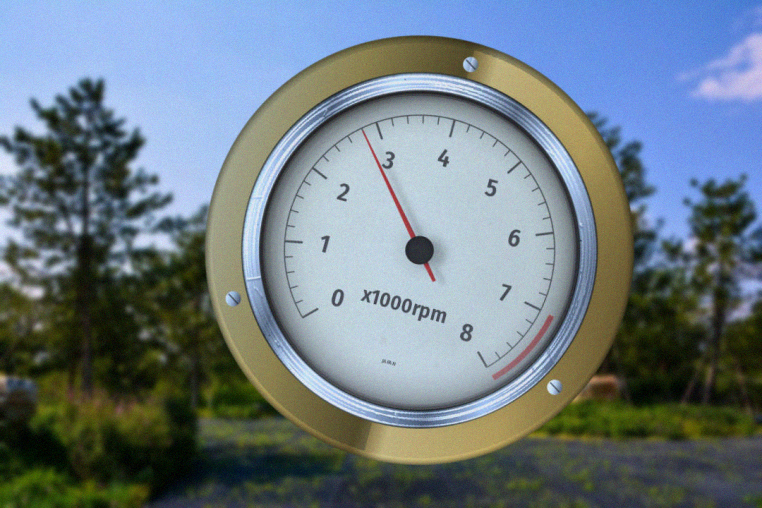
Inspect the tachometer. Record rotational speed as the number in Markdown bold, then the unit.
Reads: **2800** rpm
